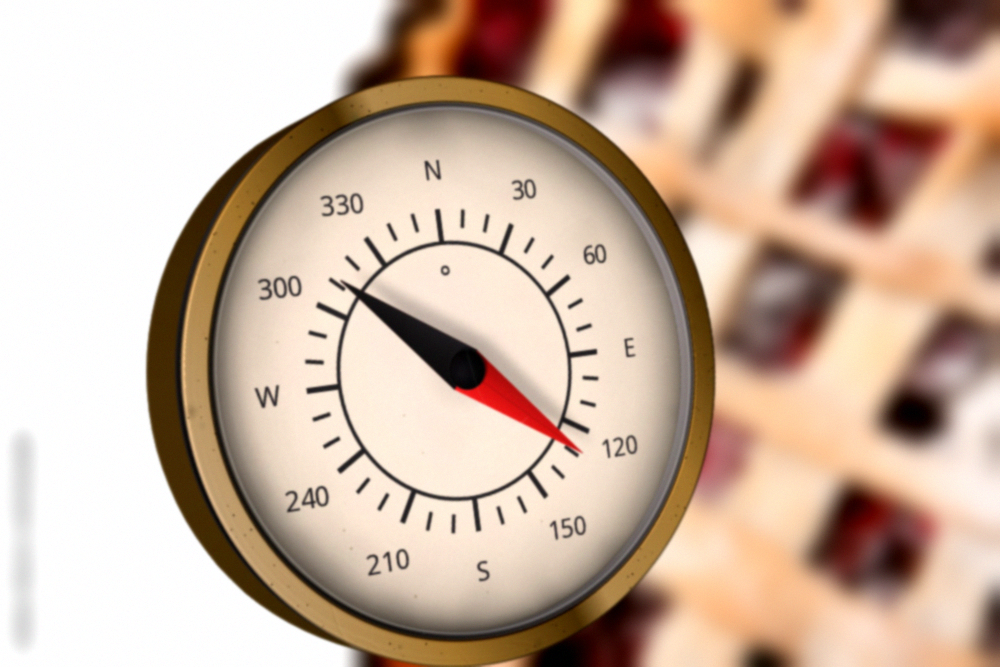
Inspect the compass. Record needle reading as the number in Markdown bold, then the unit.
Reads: **130** °
